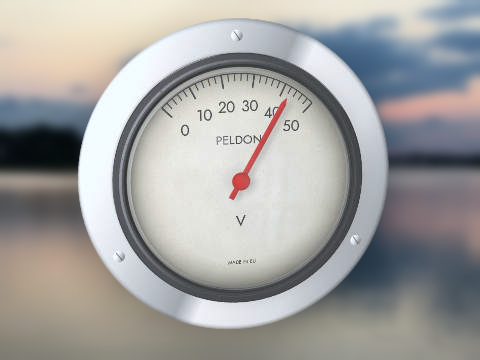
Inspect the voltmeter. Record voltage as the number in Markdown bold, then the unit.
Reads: **42** V
